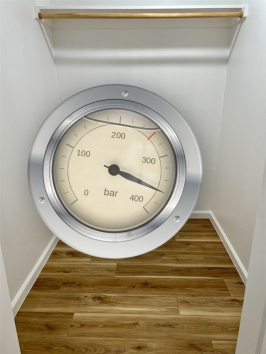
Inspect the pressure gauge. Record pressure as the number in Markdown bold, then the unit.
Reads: **360** bar
